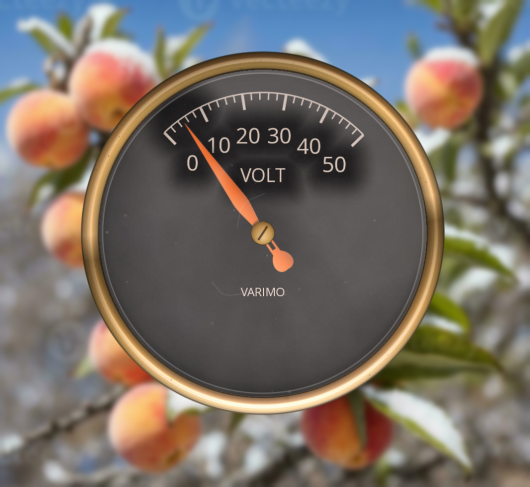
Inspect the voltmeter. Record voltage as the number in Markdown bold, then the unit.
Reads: **5** V
